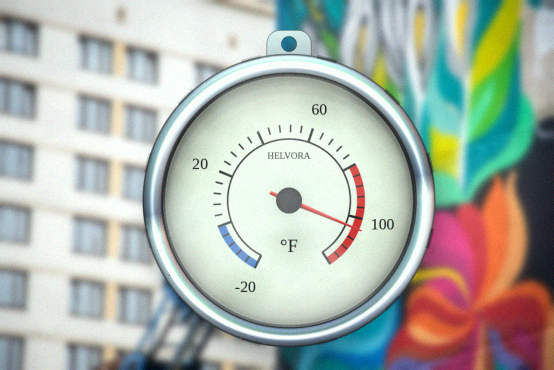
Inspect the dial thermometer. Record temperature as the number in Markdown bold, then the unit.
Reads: **104** °F
